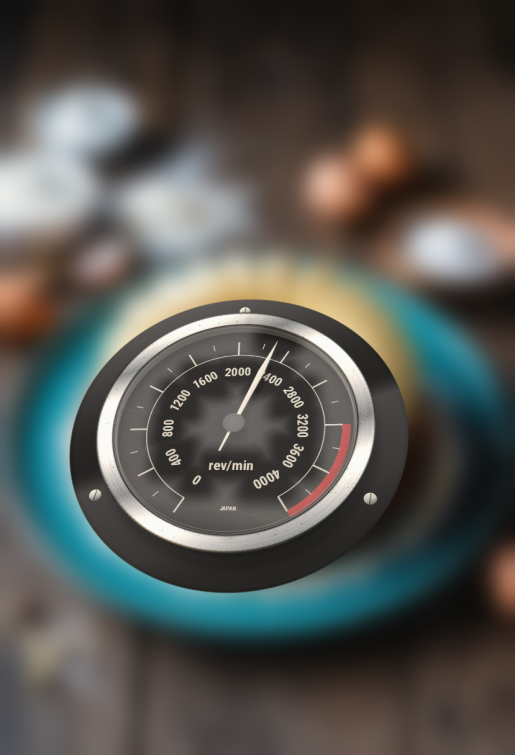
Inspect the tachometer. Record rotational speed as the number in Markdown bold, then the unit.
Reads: **2300** rpm
